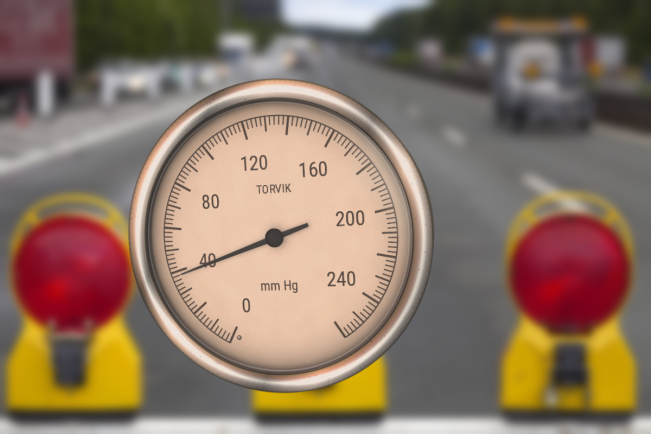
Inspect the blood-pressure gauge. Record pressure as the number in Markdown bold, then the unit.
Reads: **38** mmHg
